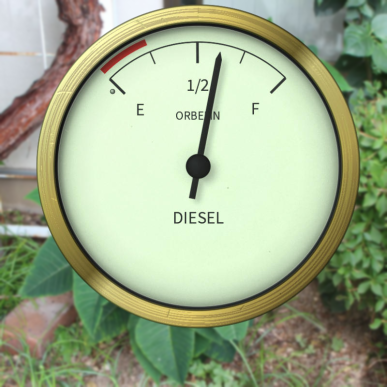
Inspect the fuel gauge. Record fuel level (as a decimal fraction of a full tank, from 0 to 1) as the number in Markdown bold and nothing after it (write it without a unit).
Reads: **0.625**
